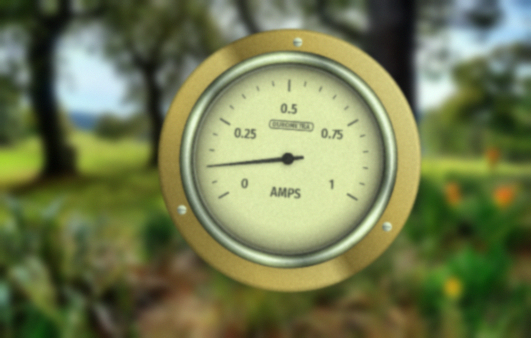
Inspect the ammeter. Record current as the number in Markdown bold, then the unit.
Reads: **0.1** A
